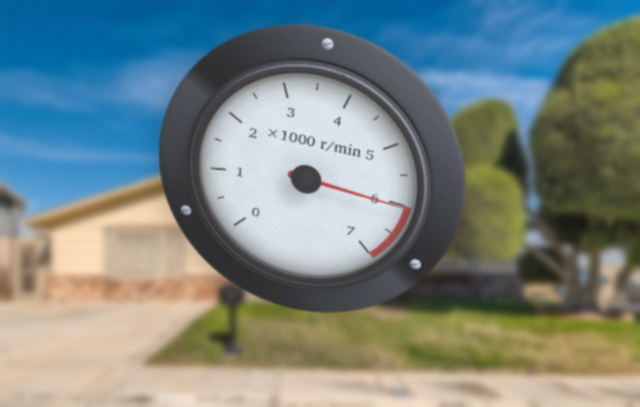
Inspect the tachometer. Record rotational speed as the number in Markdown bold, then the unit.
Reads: **6000** rpm
